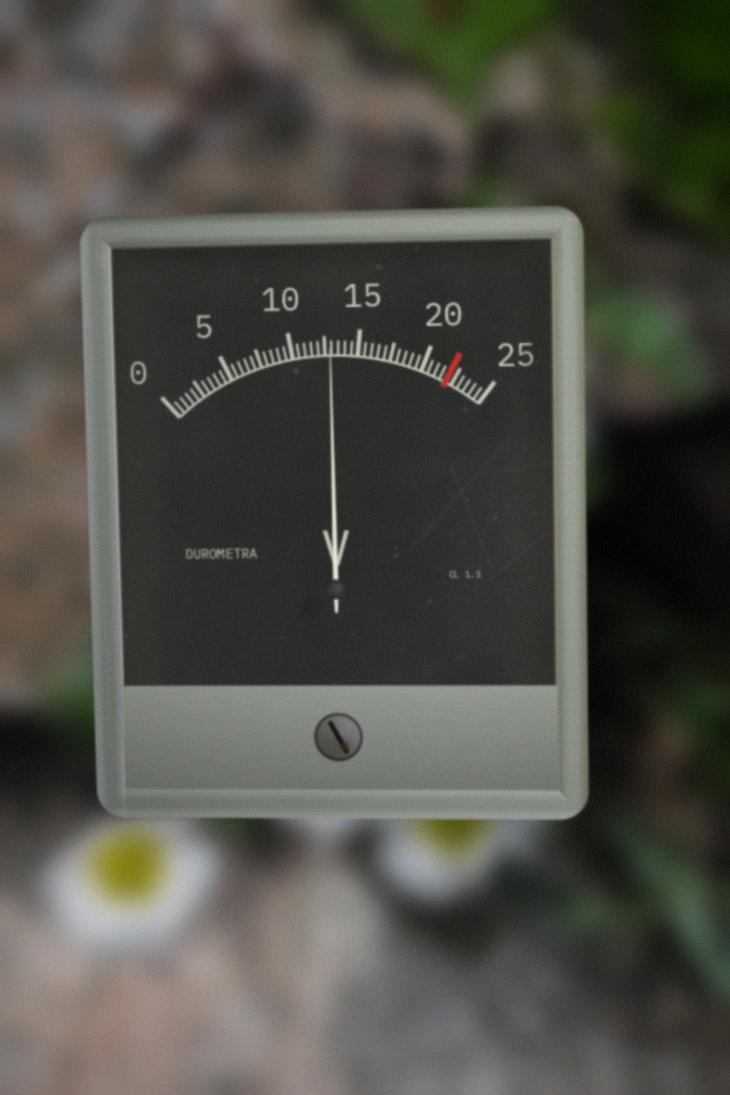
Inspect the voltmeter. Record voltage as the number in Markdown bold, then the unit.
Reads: **13** V
